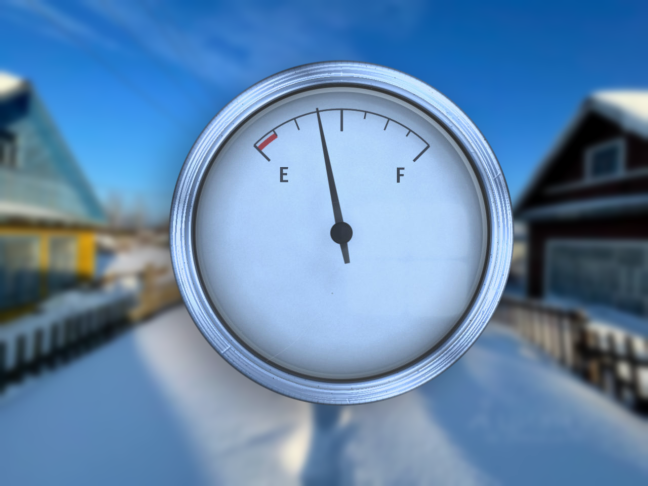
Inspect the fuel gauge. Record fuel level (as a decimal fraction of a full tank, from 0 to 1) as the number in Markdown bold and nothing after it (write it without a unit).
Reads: **0.375**
